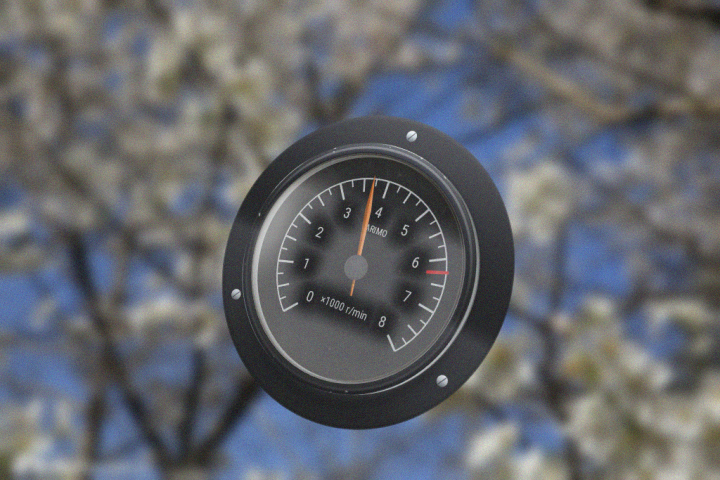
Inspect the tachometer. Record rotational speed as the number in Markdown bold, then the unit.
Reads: **3750** rpm
